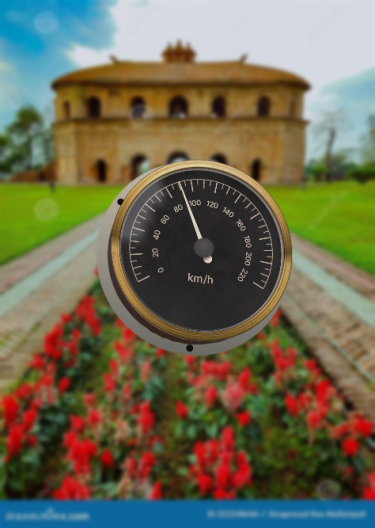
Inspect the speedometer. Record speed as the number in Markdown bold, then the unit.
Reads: **90** km/h
